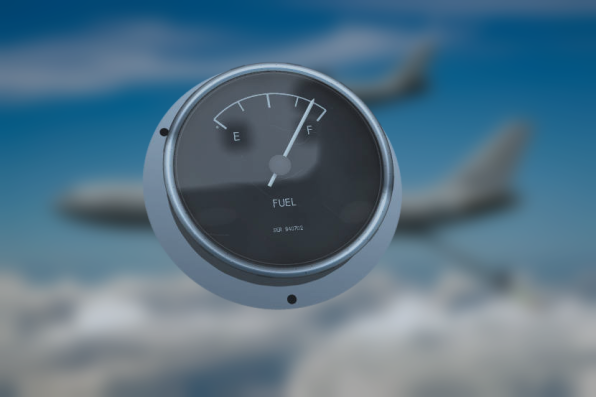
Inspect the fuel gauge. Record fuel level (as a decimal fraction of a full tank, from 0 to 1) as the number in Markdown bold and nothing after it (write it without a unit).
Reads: **0.875**
